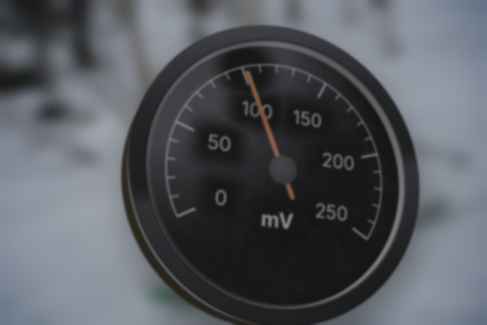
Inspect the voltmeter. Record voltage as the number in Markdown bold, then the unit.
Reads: **100** mV
